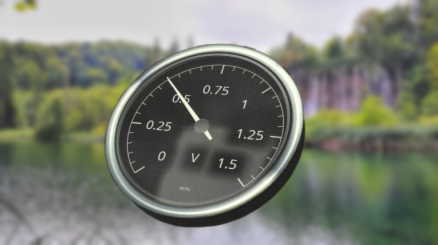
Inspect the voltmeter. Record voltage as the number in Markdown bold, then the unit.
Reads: **0.5** V
